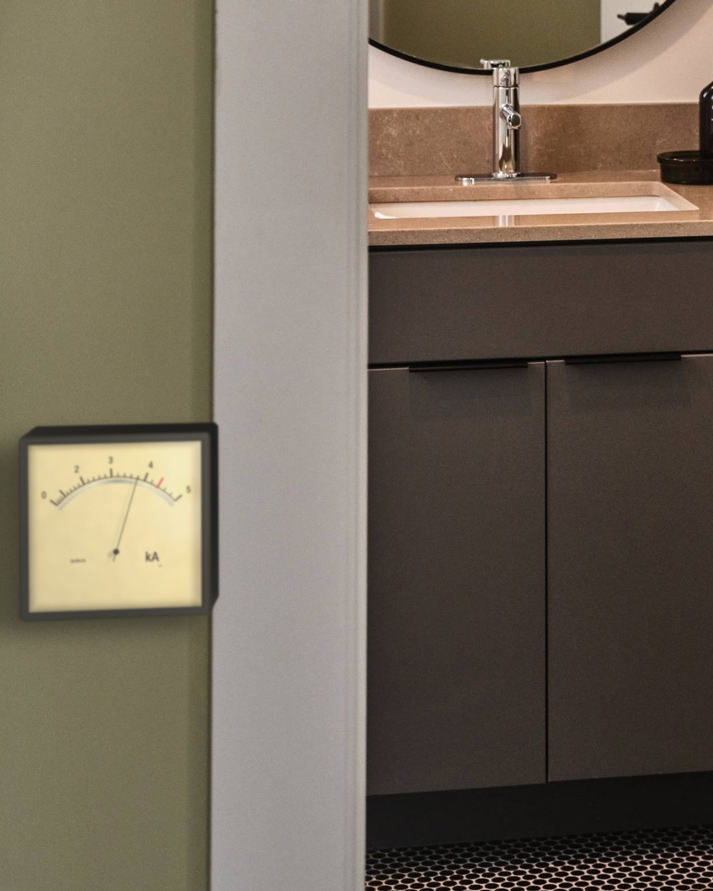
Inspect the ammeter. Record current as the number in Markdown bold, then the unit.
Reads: **3.8** kA
